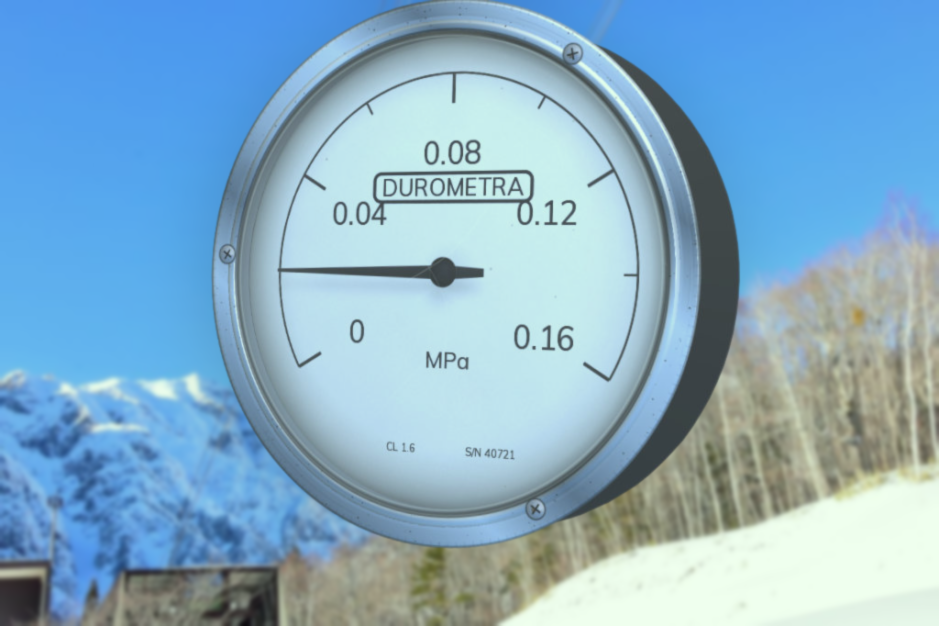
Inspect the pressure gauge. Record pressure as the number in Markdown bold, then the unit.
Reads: **0.02** MPa
